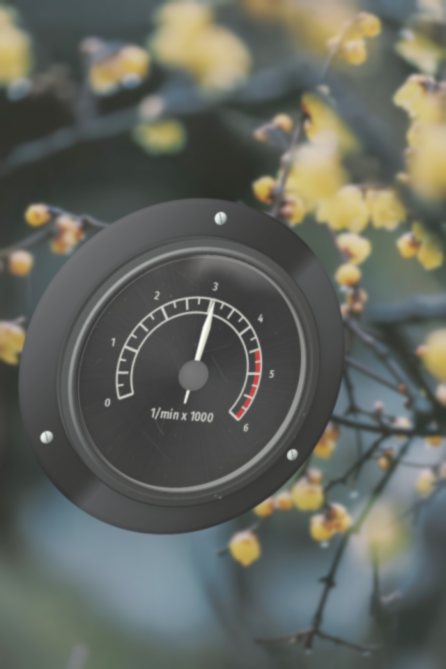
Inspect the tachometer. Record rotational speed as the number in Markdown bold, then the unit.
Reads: **3000** rpm
